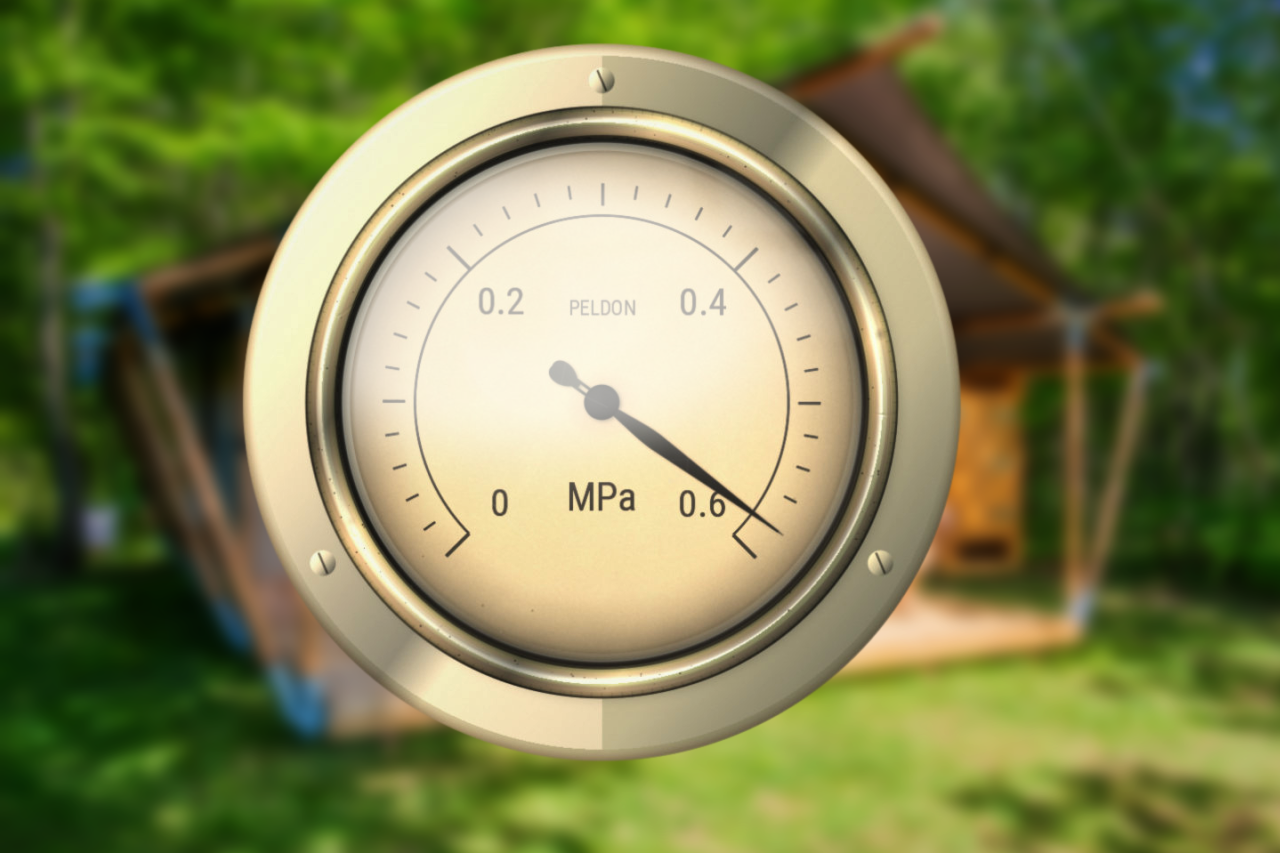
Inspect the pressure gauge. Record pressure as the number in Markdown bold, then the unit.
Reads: **0.58** MPa
